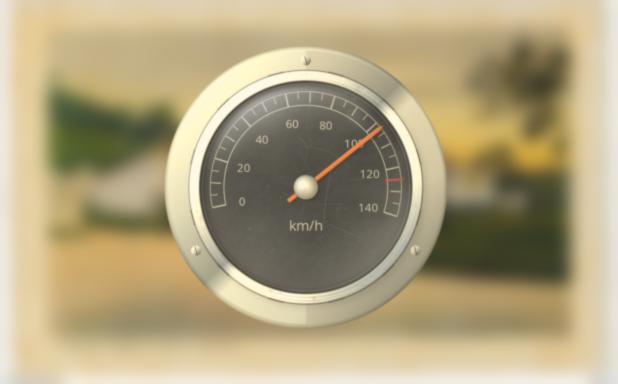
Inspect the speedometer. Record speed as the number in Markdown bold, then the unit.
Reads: **102.5** km/h
